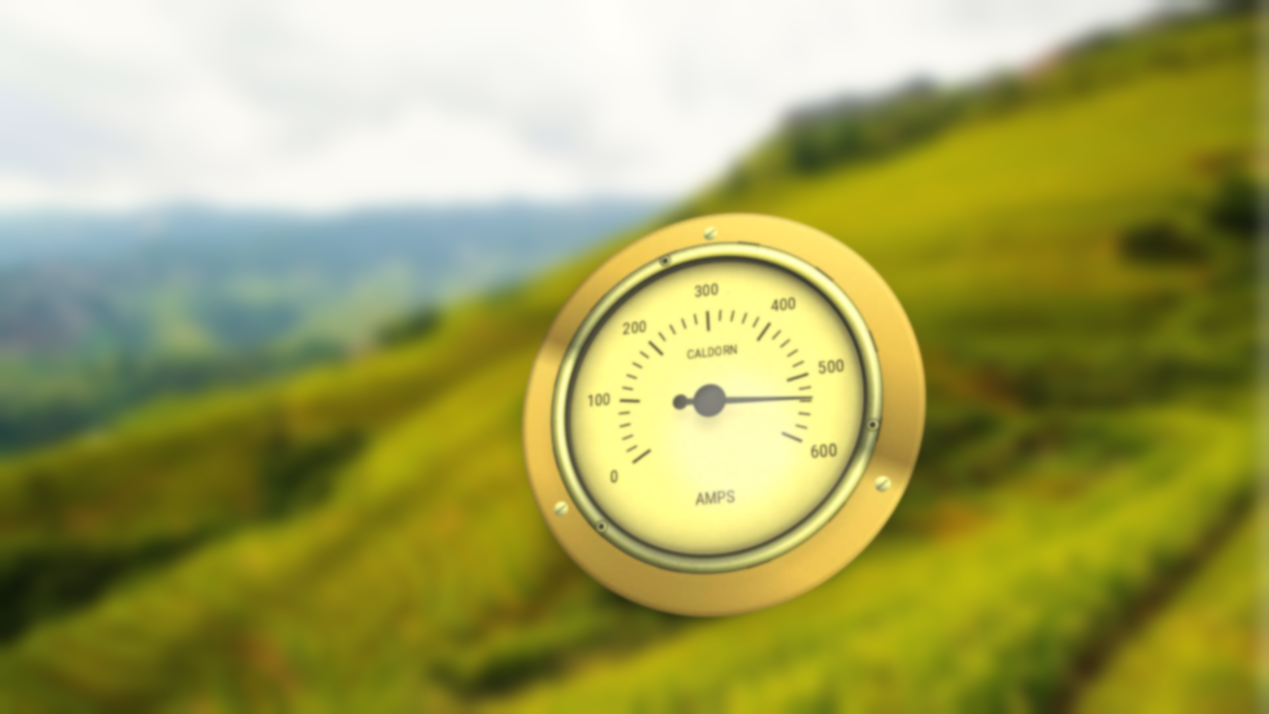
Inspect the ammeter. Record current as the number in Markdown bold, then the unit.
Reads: **540** A
